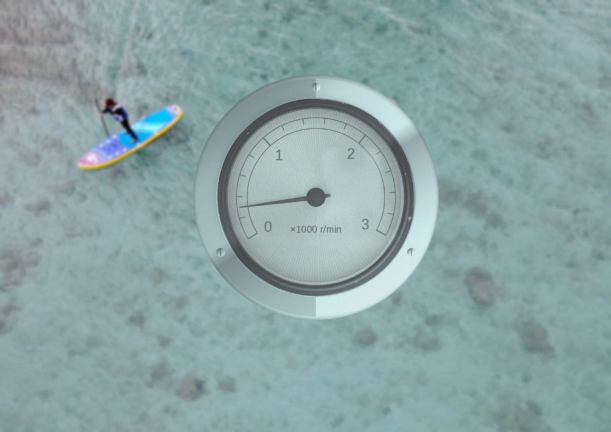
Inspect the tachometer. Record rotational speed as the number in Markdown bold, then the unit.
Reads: **300** rpm
